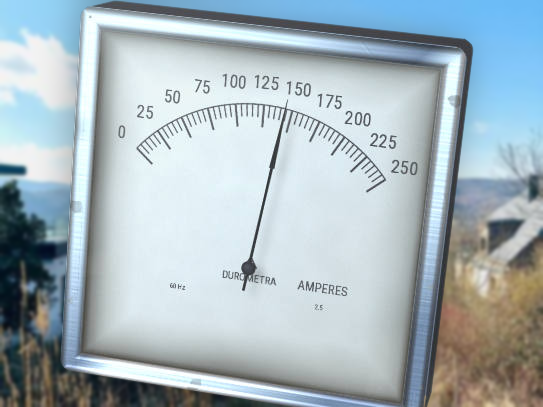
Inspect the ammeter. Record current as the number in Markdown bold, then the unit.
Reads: **145** A
